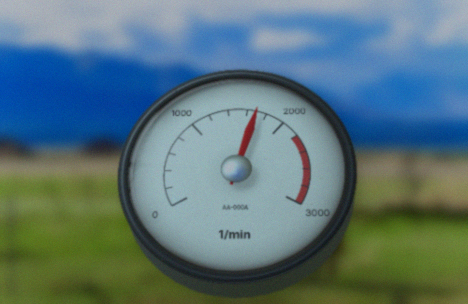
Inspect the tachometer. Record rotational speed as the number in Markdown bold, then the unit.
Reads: **1700** rpm
